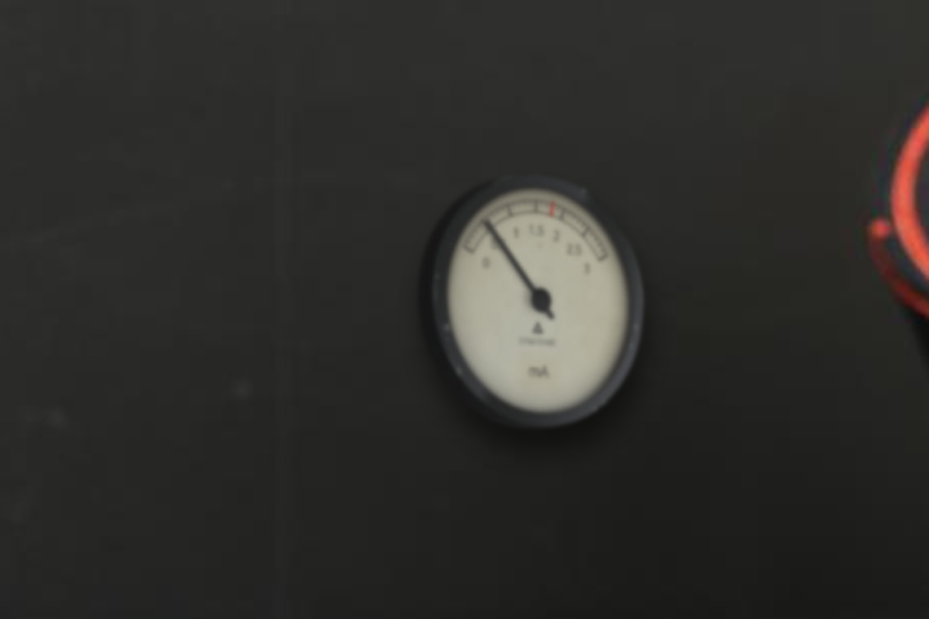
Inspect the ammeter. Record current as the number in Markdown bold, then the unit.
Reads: **0.5** mA
